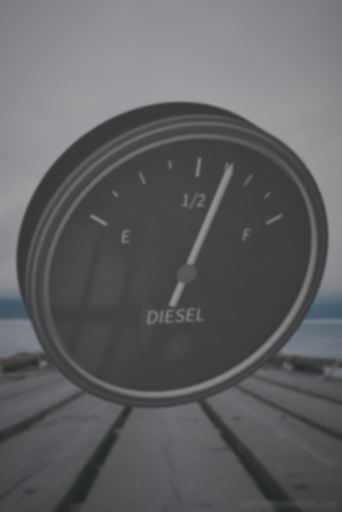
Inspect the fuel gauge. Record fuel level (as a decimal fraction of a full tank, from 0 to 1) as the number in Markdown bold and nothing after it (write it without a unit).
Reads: **0.625**
